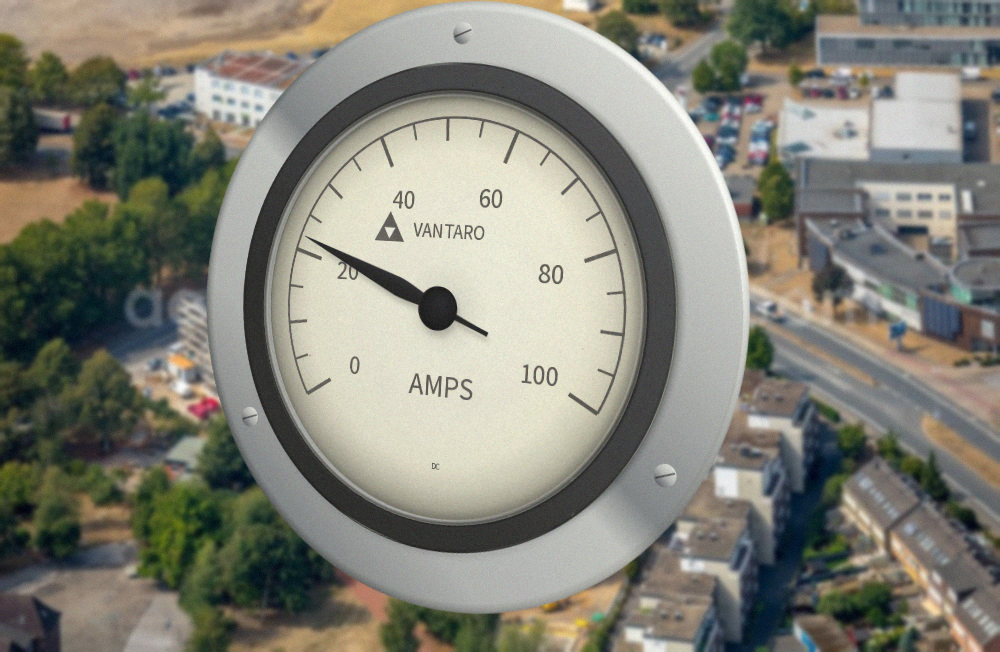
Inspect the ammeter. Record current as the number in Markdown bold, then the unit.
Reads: **22.5** A
